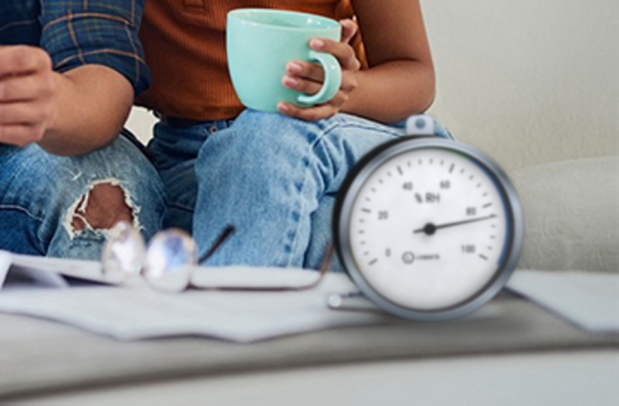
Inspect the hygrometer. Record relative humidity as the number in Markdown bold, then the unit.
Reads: **84** %
